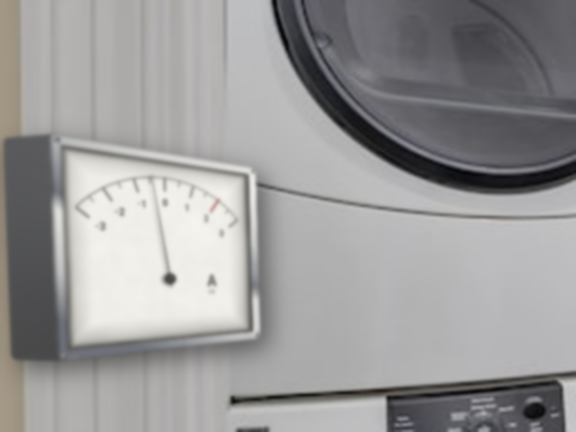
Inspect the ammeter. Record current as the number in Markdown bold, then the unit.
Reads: **-0.5** A
